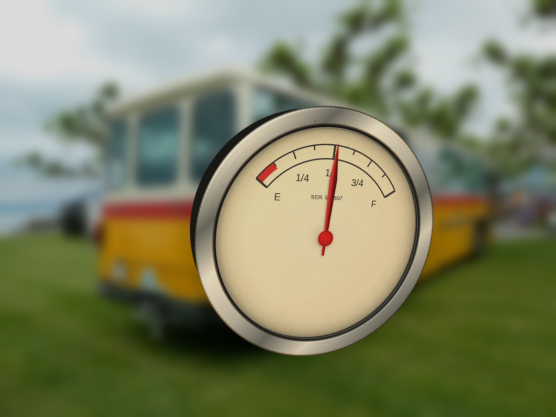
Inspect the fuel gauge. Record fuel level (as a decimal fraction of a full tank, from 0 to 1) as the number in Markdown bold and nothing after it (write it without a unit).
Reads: **0.5**
